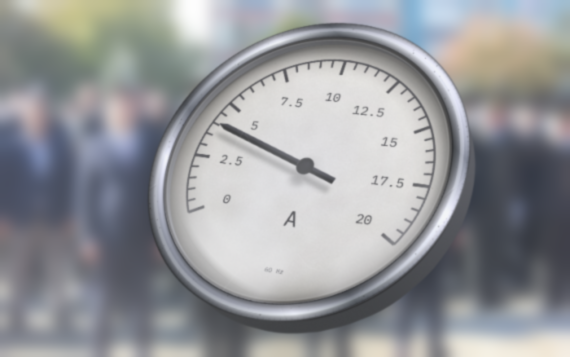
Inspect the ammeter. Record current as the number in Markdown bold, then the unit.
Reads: **4** A
